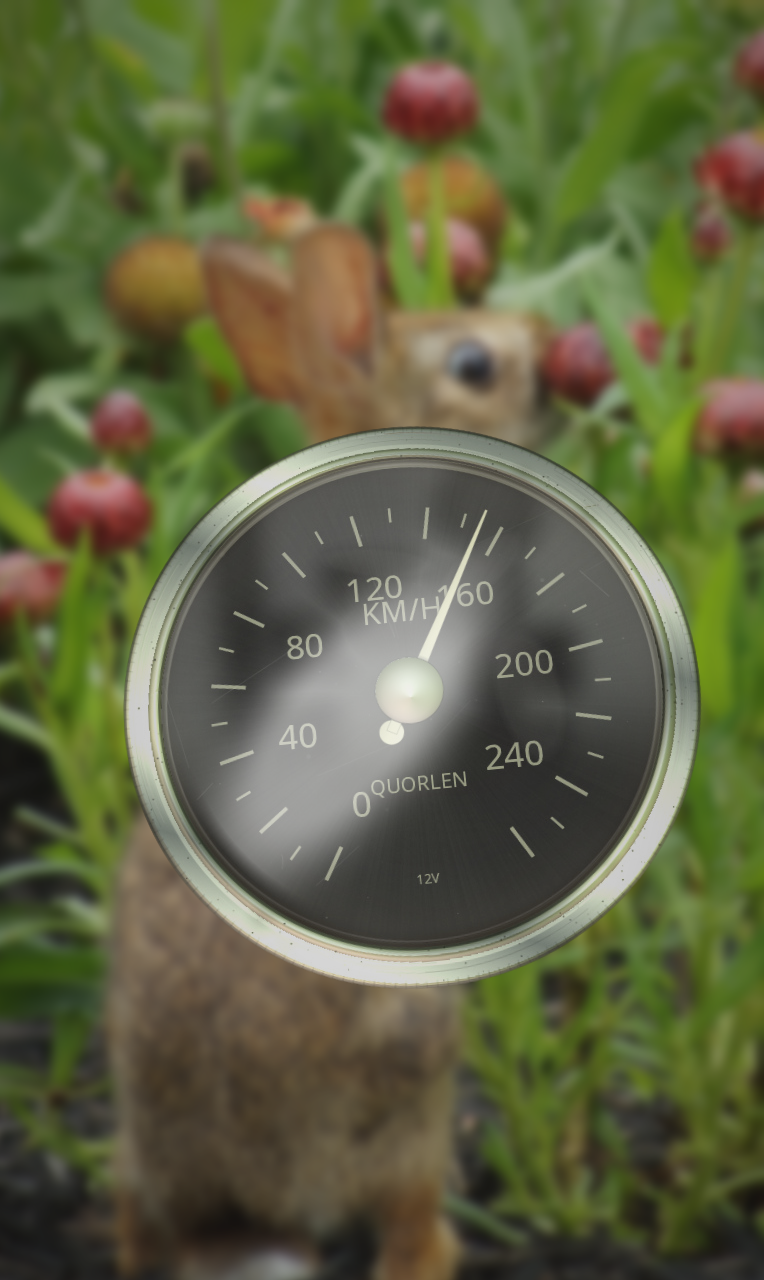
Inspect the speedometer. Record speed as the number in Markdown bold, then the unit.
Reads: **155** km/h
